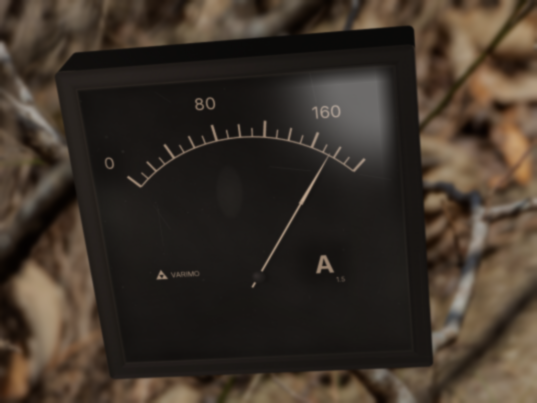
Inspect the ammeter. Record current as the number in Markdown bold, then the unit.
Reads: **175** A
